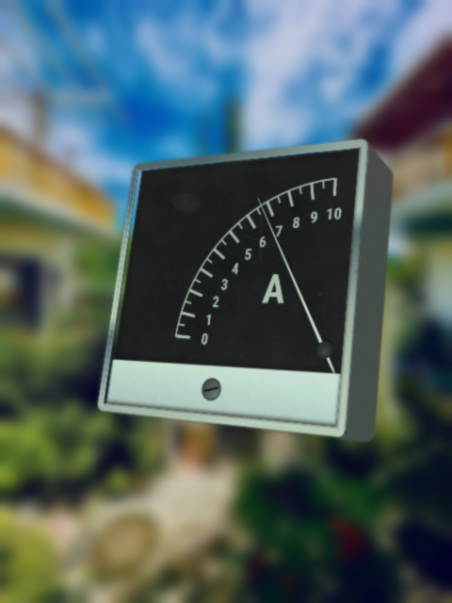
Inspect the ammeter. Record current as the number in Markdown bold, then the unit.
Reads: **6.75** A
